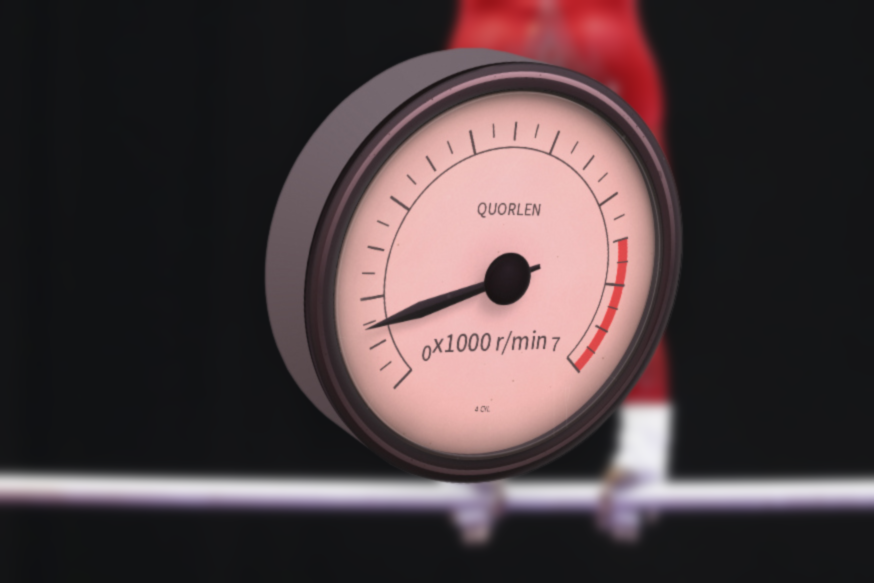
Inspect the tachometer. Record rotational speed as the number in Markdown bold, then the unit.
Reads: **750** rpm
